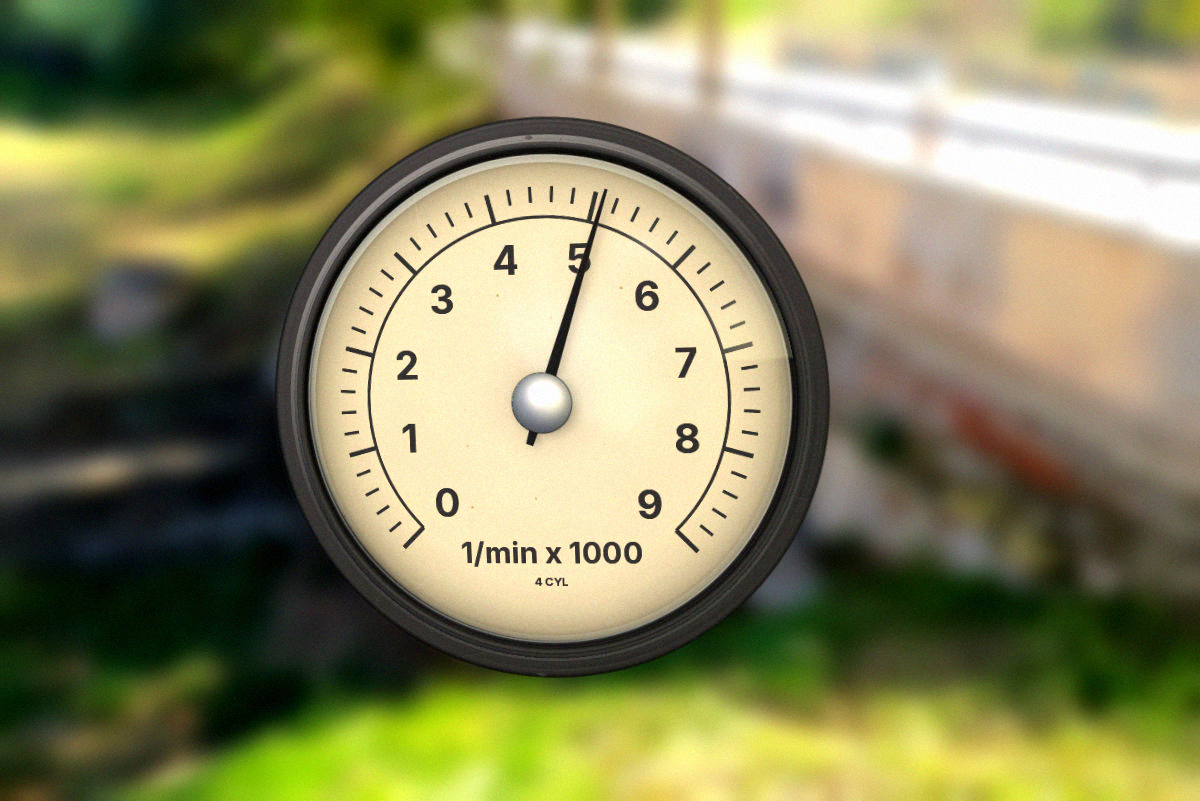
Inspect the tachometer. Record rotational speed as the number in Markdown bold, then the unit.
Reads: **5100** rpm
